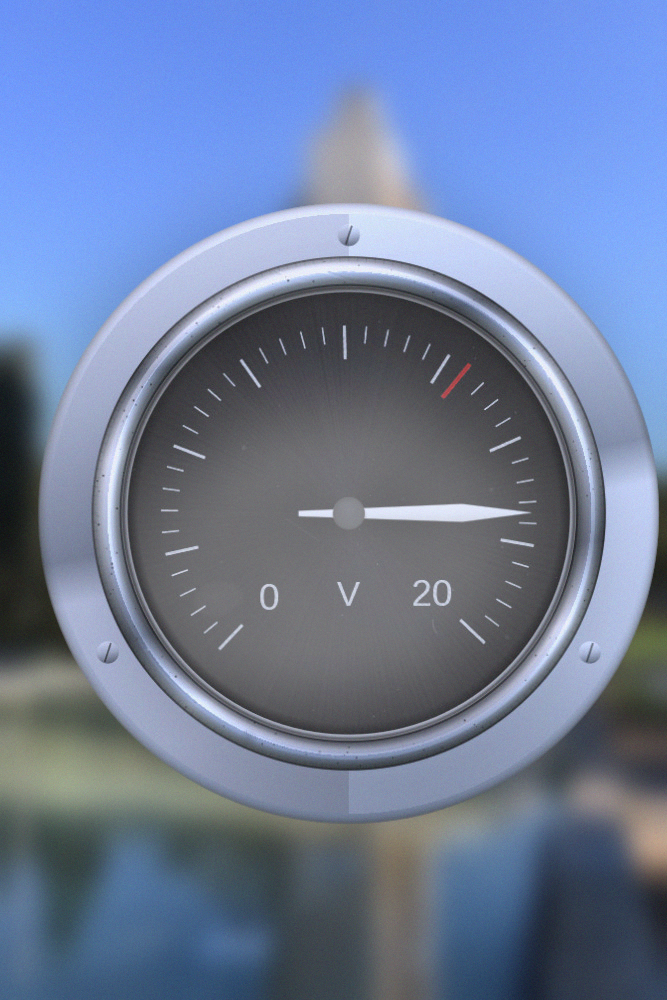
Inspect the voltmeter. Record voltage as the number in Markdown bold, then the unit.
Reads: **16.75** V
